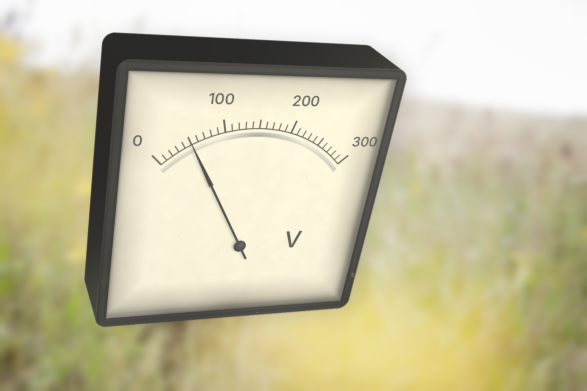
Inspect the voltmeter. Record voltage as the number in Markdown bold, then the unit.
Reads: **50** V
